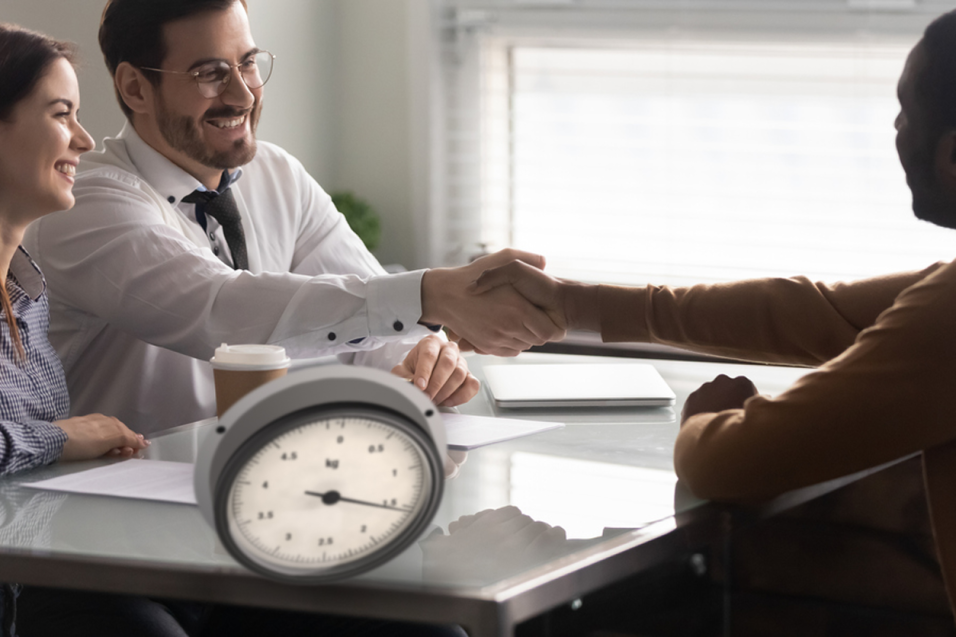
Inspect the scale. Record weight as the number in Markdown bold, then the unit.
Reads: **1.5** kg
